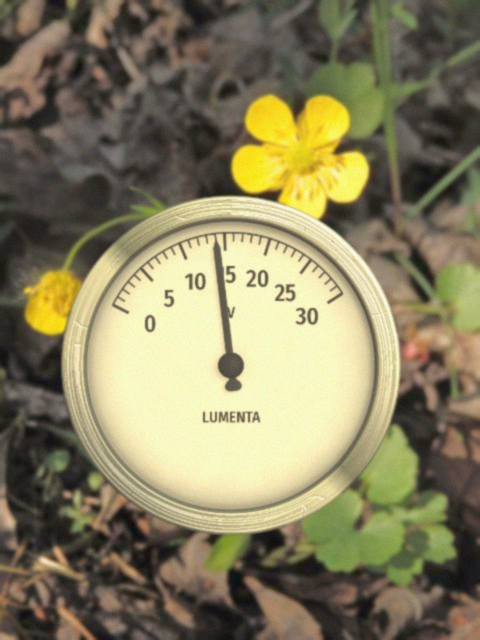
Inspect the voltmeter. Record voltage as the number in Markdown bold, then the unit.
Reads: **14** V
